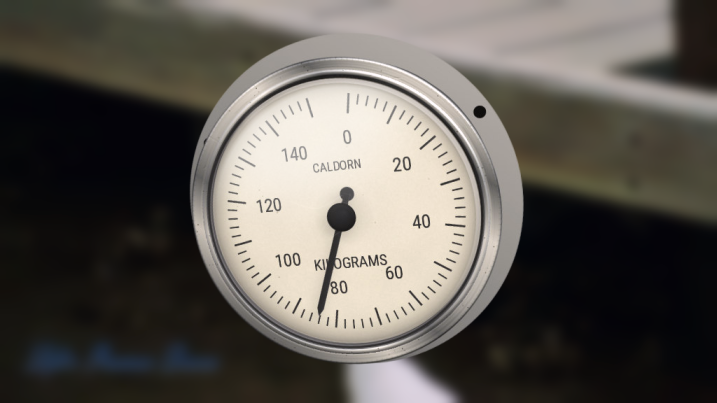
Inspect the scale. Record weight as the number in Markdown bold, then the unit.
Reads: **84** kg
